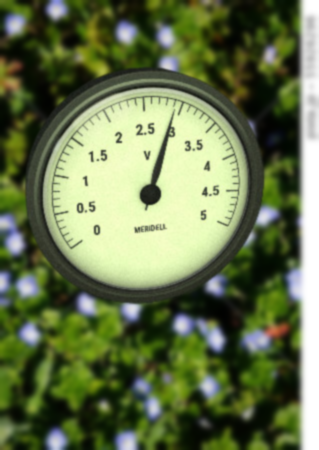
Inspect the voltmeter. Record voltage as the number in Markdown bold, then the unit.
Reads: **2.9** V
